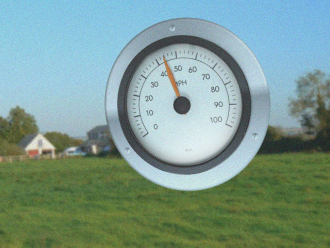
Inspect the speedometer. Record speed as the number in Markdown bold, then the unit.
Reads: **44** mph
